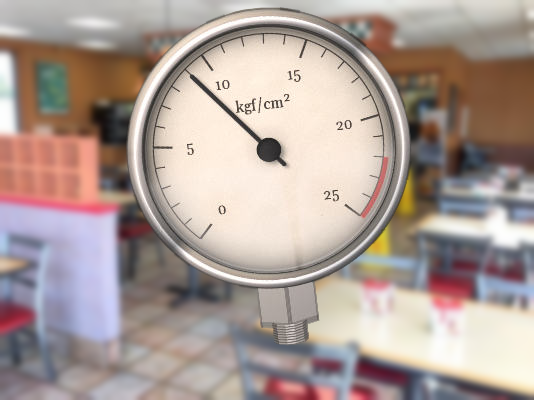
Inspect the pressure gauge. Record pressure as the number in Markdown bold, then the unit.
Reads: **9** kg/cm²
